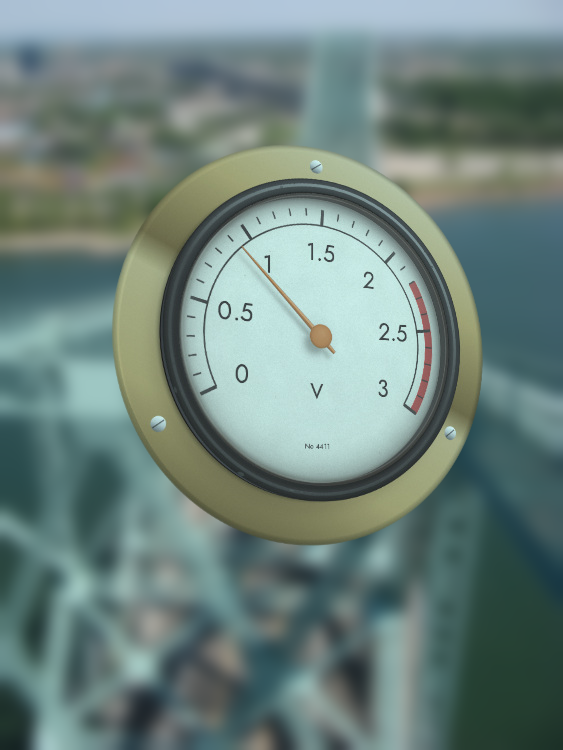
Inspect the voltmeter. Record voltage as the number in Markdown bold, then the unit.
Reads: **0.9** V
